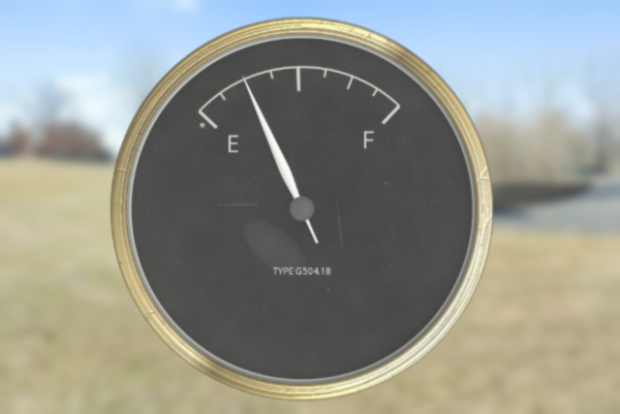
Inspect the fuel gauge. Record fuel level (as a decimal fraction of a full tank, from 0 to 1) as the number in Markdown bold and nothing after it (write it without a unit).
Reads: **0.25**
